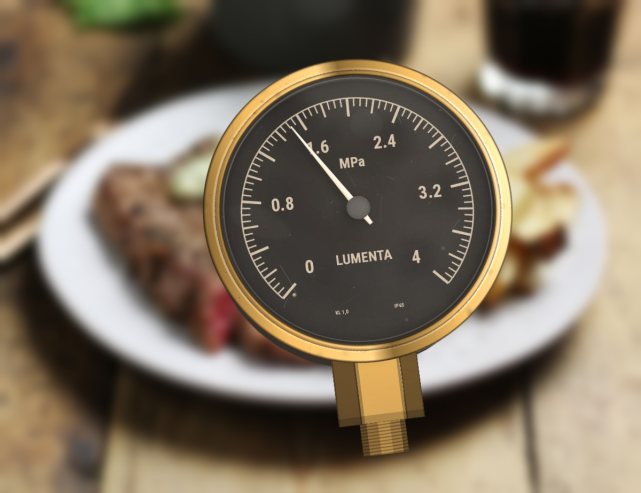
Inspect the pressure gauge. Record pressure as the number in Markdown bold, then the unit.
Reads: **1.5** MPa
